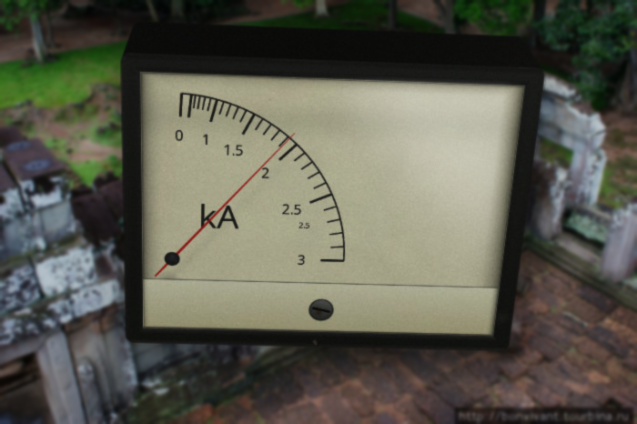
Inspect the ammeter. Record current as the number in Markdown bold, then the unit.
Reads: **1.9** kA
